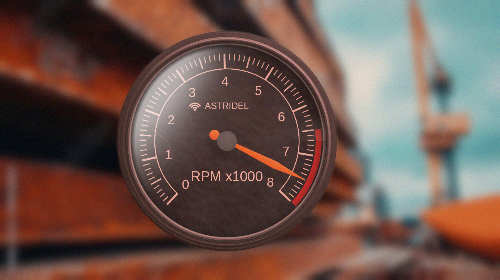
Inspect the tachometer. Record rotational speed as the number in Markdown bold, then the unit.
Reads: **7500** rpm
